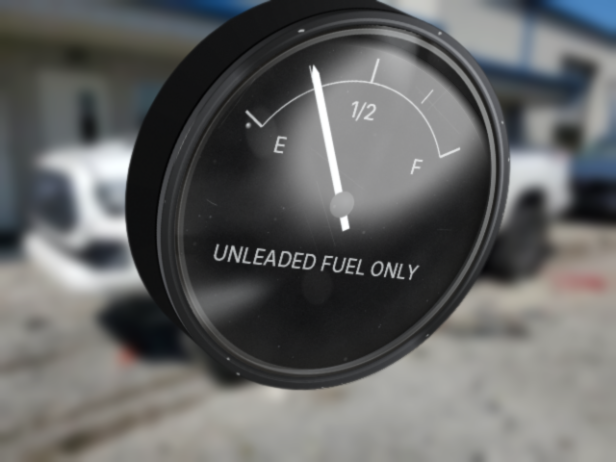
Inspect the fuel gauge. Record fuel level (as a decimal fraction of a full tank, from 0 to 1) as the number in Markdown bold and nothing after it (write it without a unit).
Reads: **0.25**
